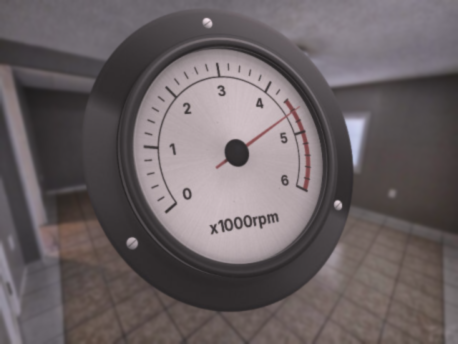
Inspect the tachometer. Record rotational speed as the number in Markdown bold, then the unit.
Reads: **4600** rpm
